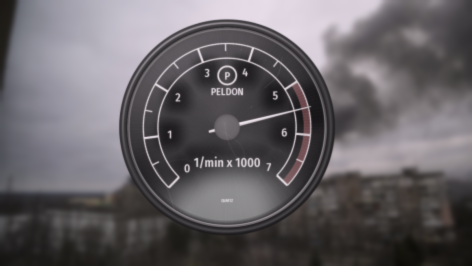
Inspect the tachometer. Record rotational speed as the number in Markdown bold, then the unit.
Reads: **5500** rpm
